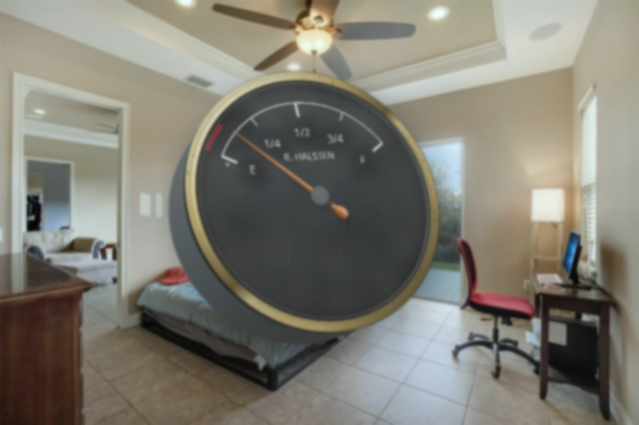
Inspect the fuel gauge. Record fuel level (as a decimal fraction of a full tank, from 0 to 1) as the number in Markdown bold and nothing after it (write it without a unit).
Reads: **0.125**
